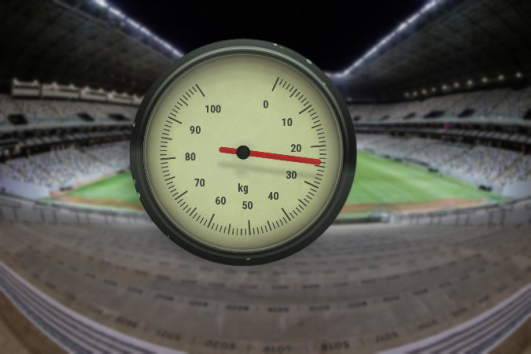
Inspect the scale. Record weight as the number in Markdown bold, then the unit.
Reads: **24** kg
